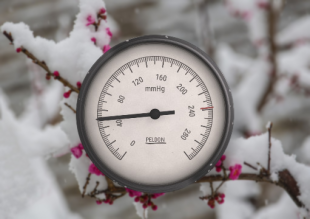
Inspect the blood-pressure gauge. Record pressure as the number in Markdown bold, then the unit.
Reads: **50** mmHg
